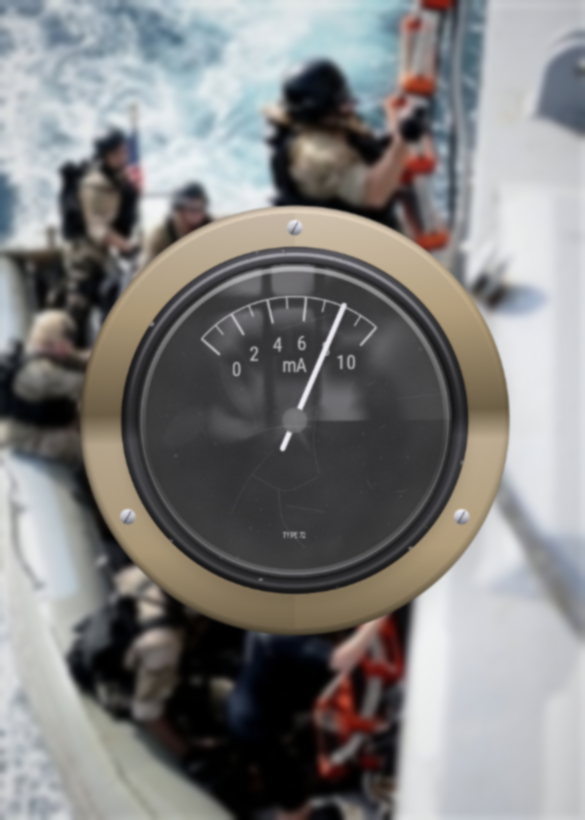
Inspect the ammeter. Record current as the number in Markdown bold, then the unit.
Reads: **8** mA
